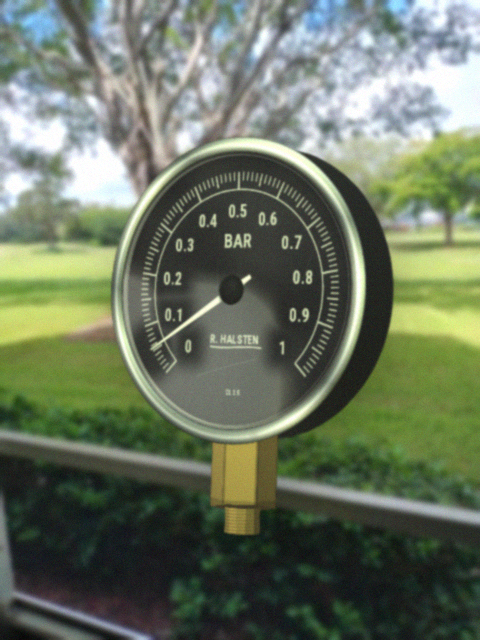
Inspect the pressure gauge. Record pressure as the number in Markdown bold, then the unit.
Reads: **0.05** bar
